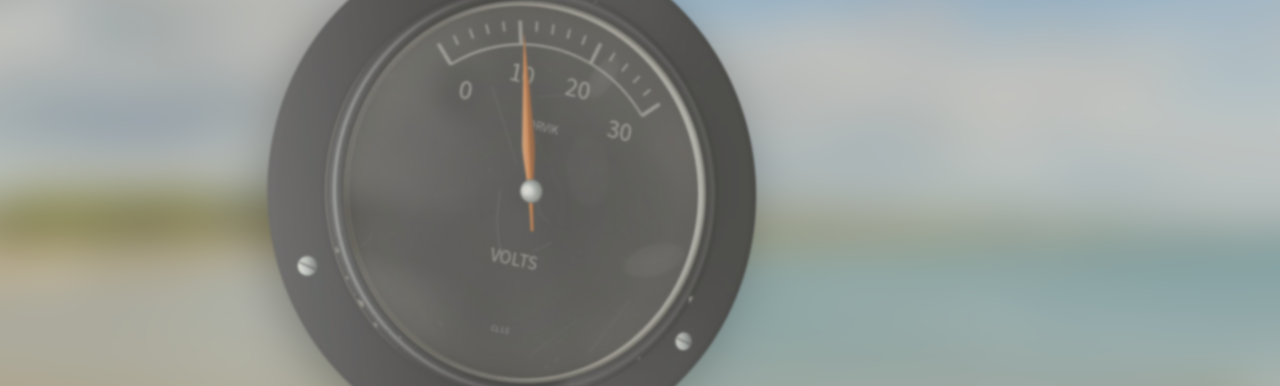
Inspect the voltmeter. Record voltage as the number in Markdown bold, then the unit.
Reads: **10** V
